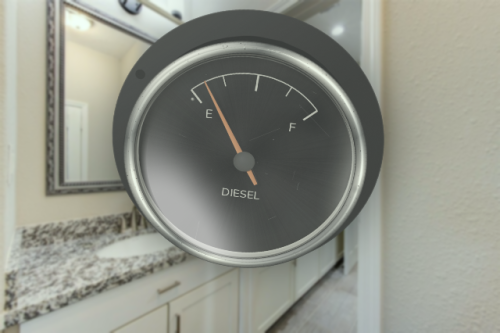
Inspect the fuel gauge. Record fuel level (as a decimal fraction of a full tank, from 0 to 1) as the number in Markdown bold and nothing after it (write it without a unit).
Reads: **0.125**
